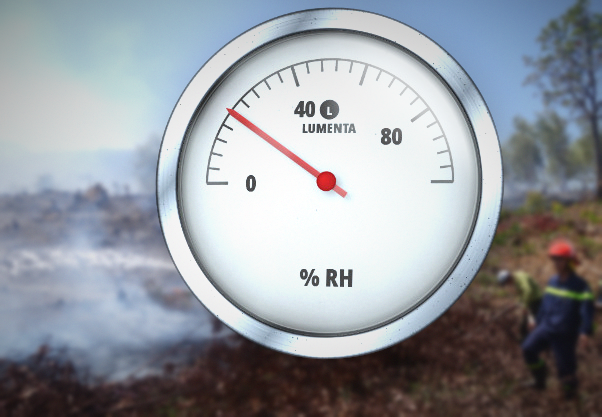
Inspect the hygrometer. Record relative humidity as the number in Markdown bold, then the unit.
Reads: **20** %
